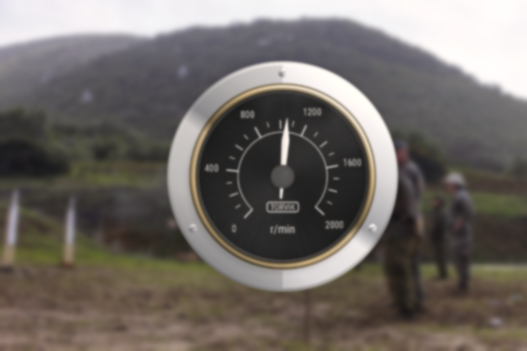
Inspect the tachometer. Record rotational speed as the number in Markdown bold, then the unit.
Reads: **1050** rpm
